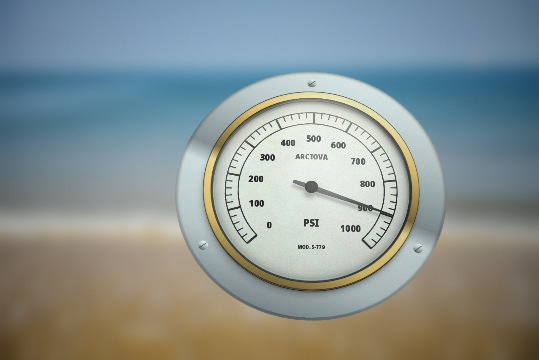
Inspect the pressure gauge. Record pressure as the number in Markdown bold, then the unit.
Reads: **900** psi
